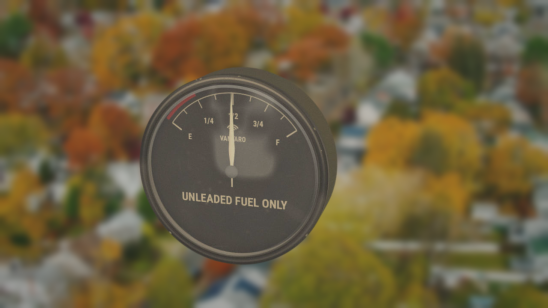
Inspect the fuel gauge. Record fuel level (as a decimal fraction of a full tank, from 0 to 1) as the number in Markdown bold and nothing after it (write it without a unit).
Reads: **0.5**
